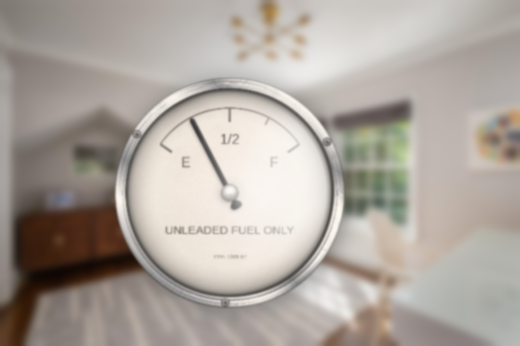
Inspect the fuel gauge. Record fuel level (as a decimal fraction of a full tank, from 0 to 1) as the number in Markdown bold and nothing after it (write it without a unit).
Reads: **0.25**
